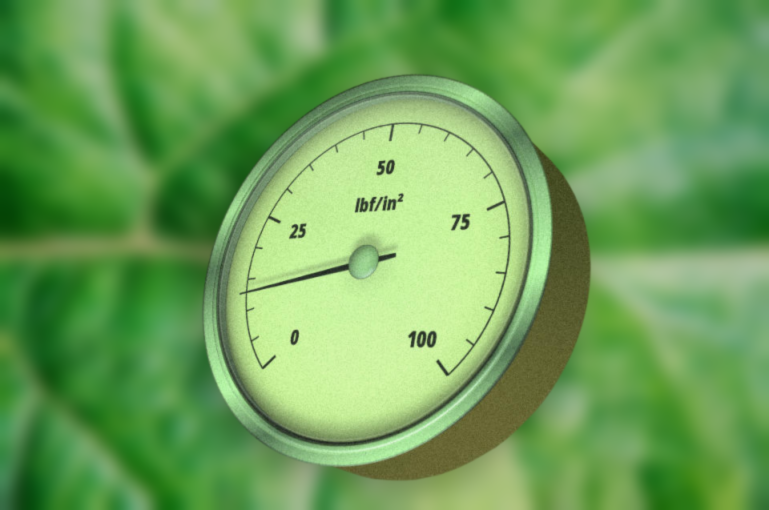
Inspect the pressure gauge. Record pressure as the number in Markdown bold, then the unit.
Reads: **12.5** psi
